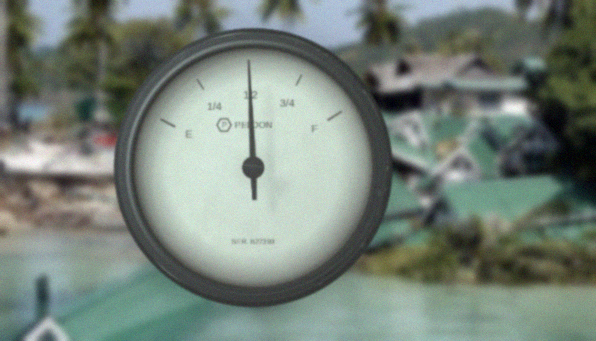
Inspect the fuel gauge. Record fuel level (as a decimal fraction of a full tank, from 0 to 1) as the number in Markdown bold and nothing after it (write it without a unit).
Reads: **0.5**
